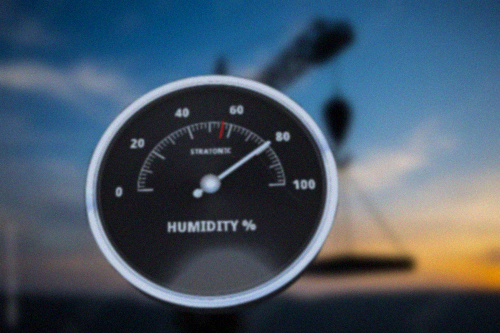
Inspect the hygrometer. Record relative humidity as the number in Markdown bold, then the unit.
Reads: **80** %
